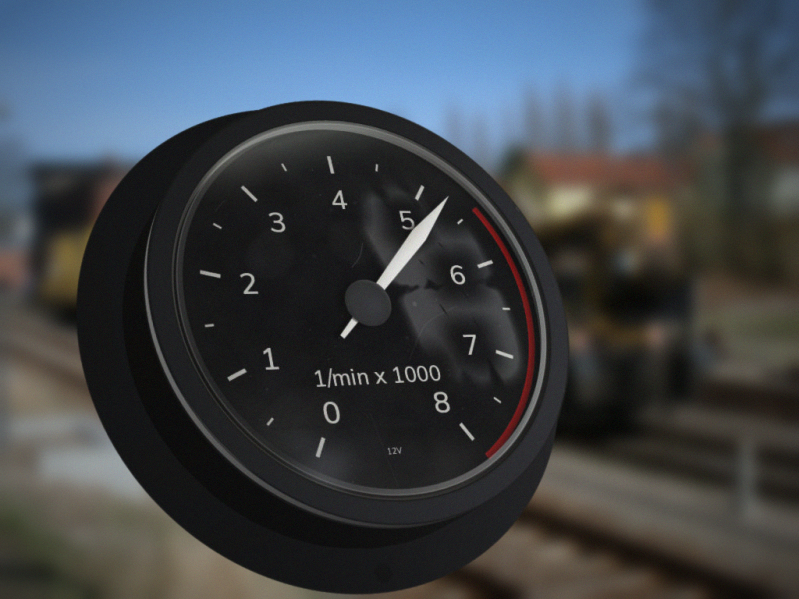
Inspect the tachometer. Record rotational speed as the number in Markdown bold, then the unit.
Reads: **5250** rpm
